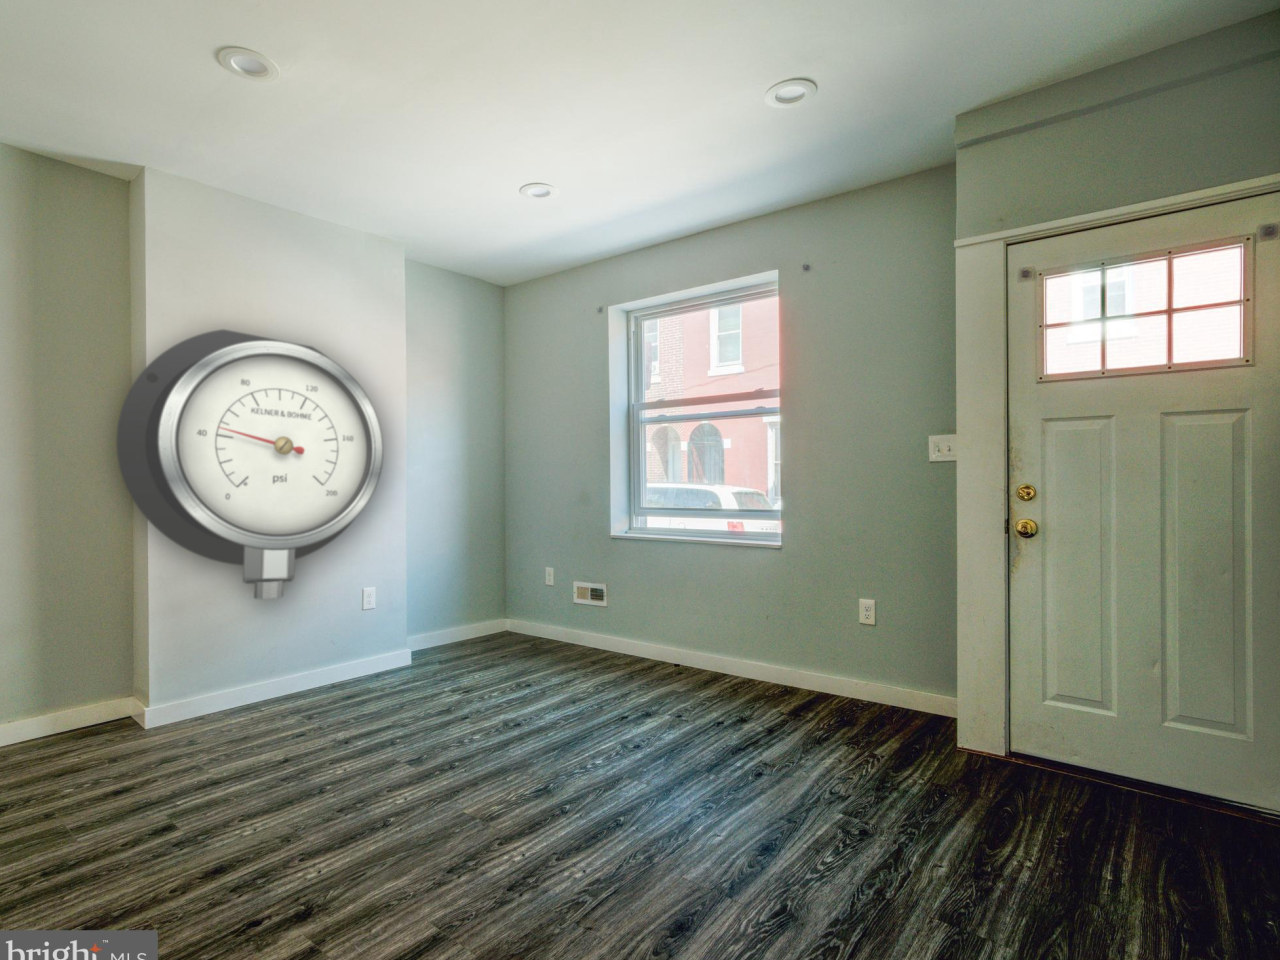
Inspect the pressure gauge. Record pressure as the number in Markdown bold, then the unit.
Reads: **45** psi
